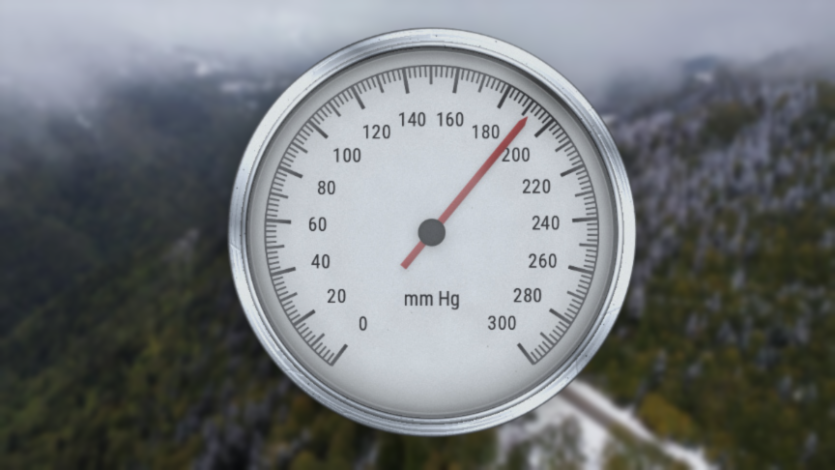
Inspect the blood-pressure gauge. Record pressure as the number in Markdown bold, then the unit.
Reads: **192** mmHg
